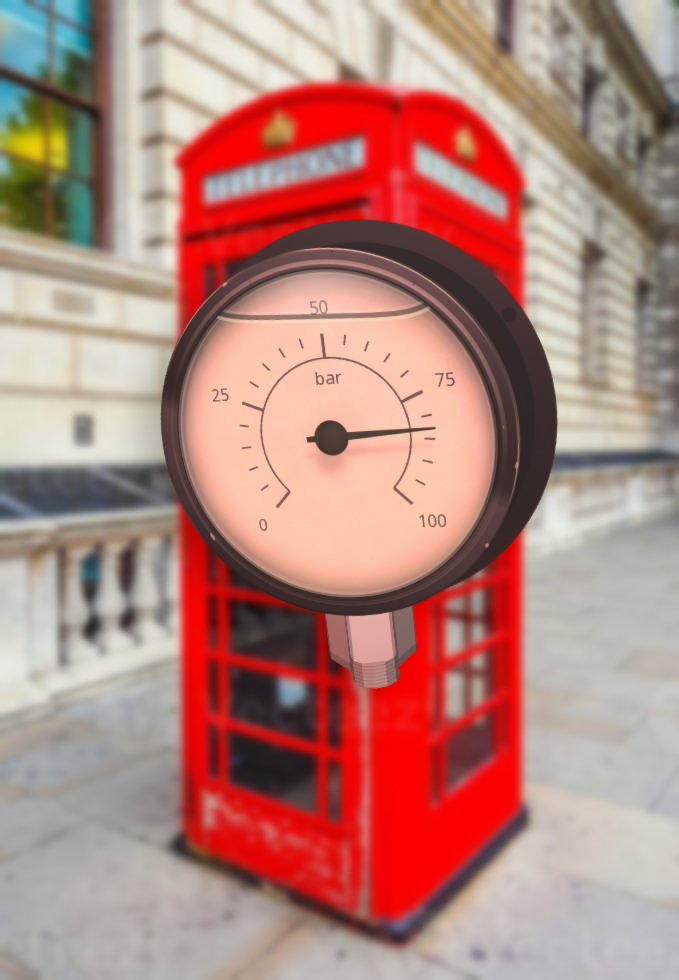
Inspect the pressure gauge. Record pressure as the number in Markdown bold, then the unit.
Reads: **82.5** bar
